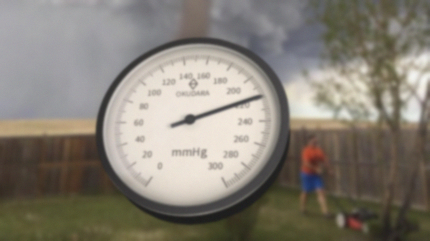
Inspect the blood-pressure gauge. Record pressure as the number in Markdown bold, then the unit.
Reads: **220** mmHg
